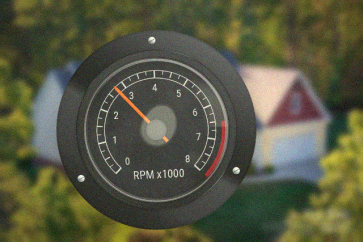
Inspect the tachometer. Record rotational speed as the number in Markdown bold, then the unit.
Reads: **2750** rpm
